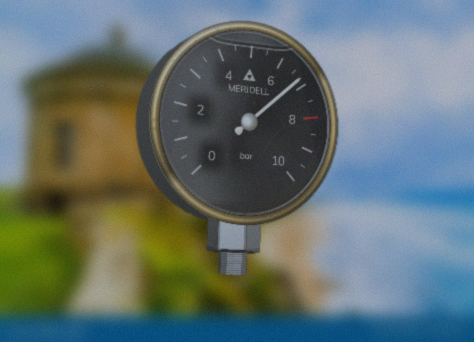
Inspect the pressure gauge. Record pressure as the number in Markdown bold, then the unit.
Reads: **6.75** bar
